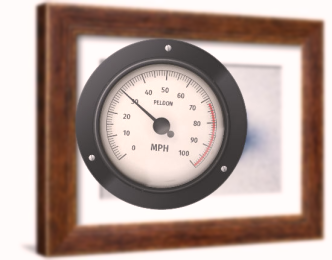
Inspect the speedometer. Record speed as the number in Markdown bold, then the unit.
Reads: **30** mph
